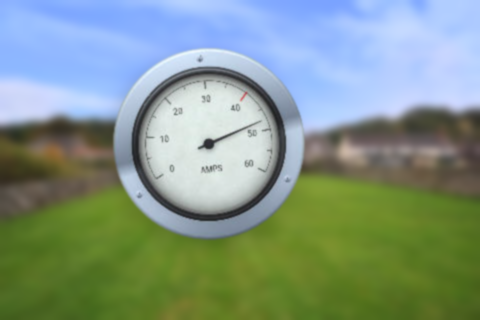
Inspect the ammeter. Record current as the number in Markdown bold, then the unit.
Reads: **47.5** A
